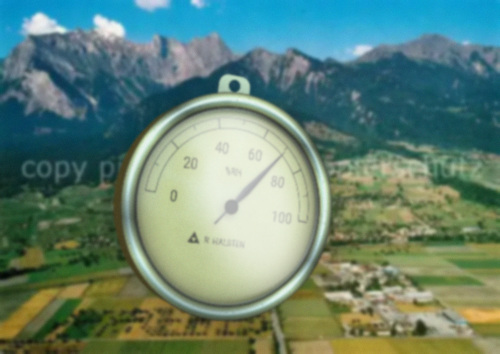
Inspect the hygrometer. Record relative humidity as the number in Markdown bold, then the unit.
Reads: **70** %
